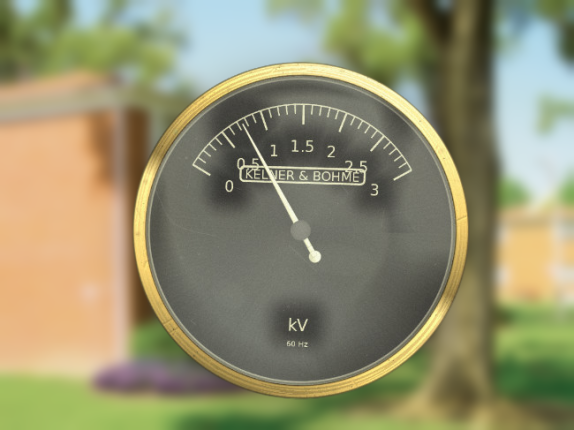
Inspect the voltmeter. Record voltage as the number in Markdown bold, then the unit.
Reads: **0.75** kV
